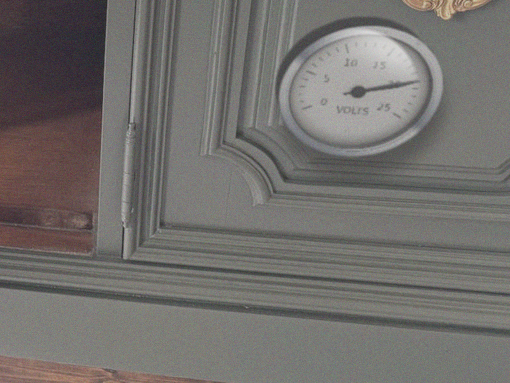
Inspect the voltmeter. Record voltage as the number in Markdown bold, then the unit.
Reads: **20** V
